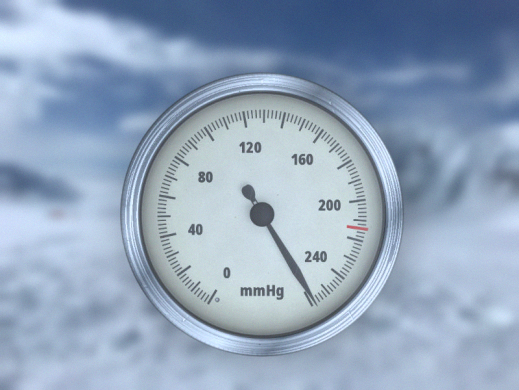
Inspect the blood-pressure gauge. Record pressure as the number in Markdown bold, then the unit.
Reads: **258** mmHg
